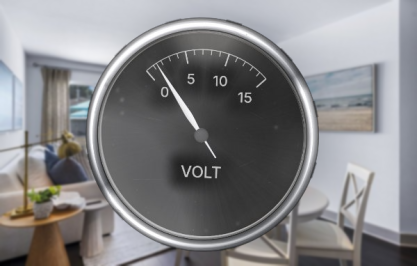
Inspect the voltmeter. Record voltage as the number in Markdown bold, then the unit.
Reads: **1.5** V
